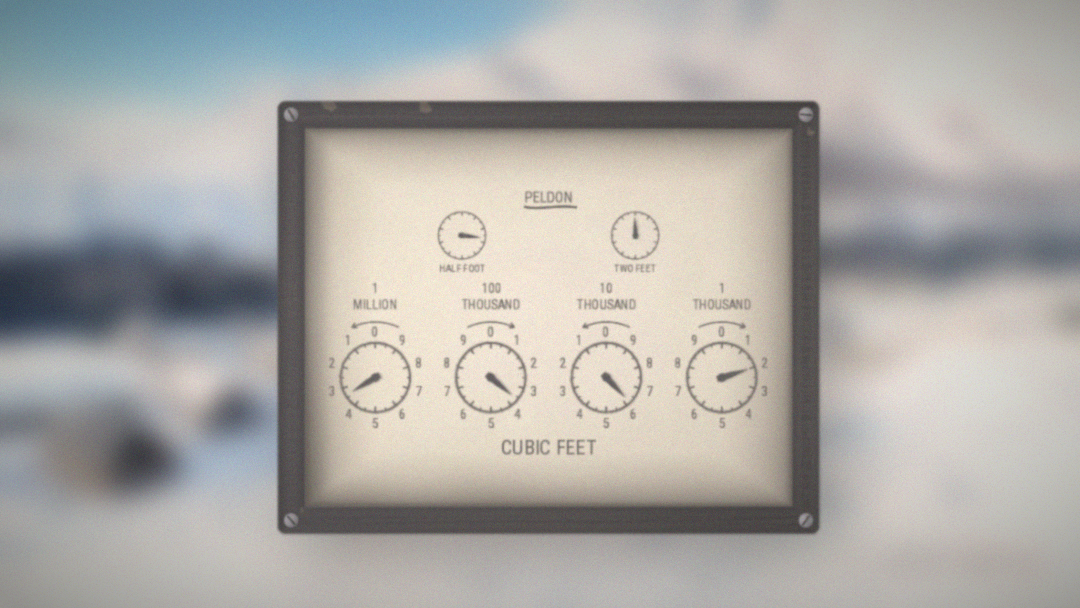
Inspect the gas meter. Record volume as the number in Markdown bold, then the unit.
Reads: **336200** ft³
